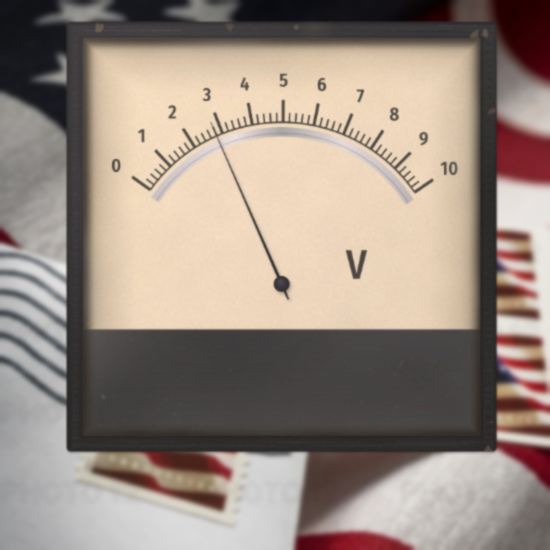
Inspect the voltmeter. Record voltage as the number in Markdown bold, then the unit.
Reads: **2.8** V
